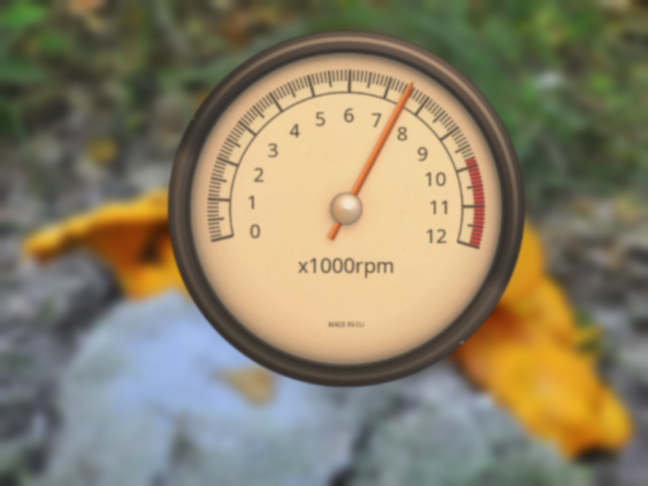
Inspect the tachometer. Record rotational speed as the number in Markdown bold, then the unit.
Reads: **7500** rpm
